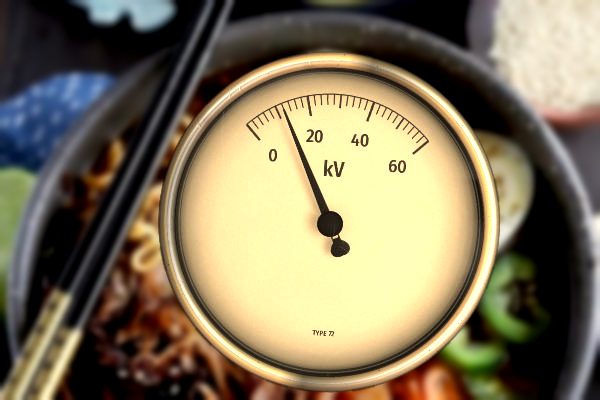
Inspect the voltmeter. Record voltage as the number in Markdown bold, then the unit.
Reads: **12** kV
